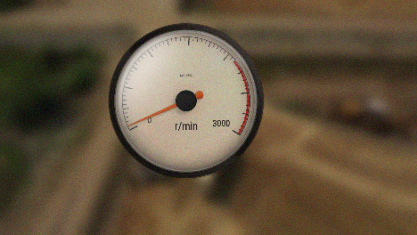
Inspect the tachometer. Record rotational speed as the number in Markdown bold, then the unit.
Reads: **50** rpm
